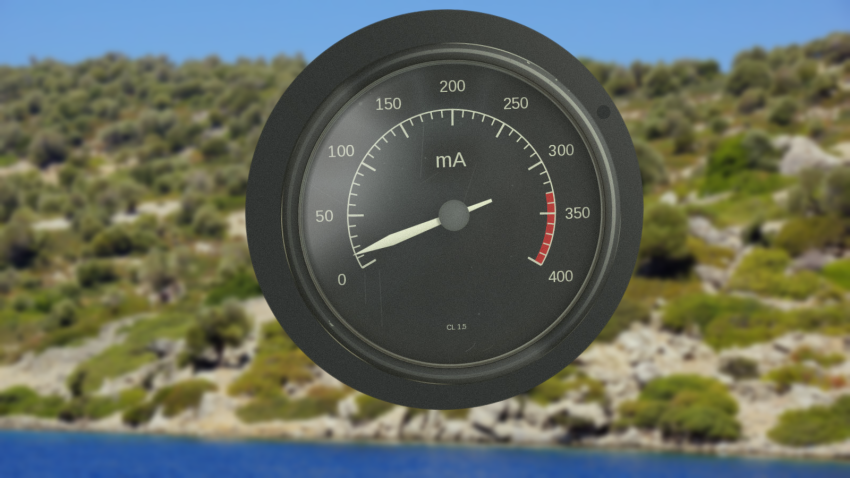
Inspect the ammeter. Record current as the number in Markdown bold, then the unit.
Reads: **15** mA
